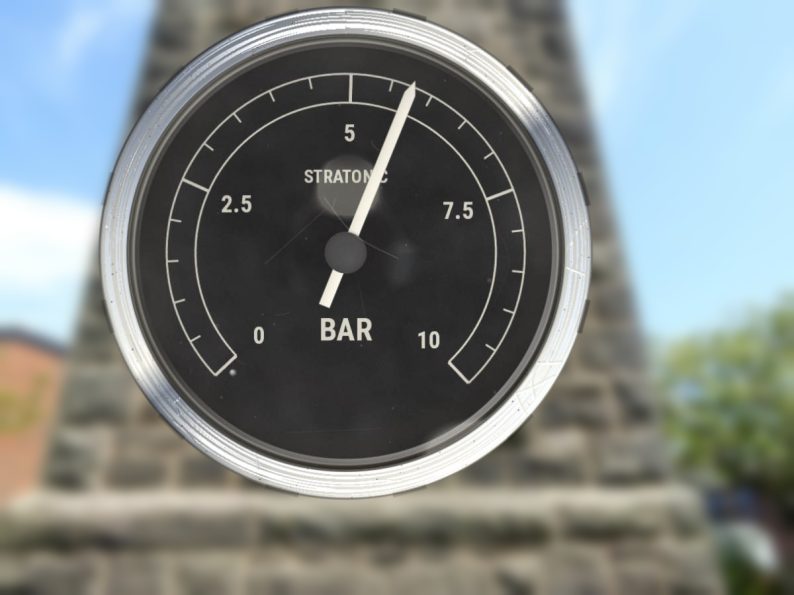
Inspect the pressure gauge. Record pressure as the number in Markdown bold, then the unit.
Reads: **5.75** bar
